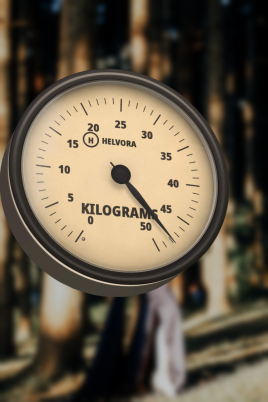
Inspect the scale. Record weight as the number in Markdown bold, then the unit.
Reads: **48** kg
